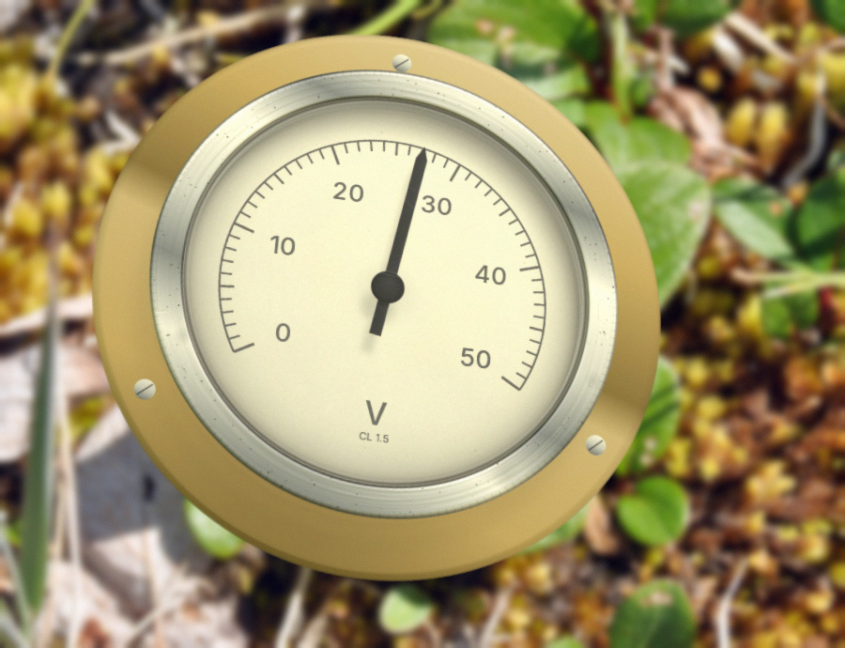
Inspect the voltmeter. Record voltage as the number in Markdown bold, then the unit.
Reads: **27** V
